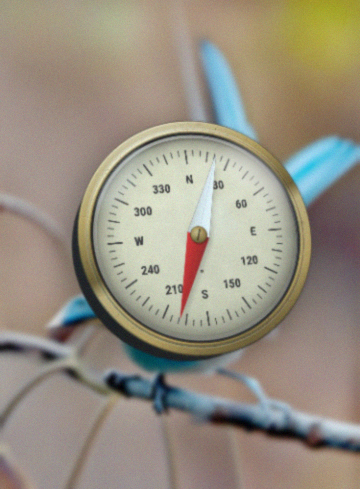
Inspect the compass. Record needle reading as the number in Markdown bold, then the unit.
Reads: **200** °
